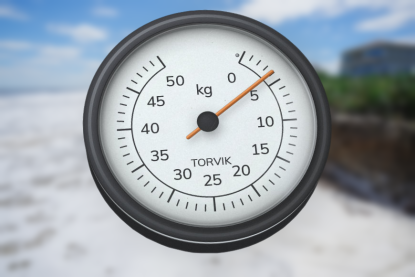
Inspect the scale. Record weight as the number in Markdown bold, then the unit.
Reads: **4** kg
